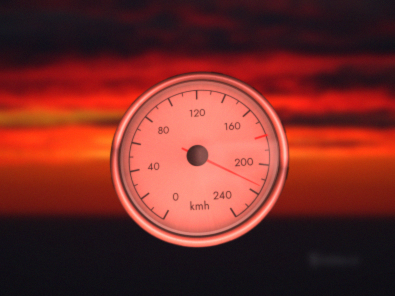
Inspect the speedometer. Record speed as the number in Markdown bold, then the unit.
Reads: **215** km/h
